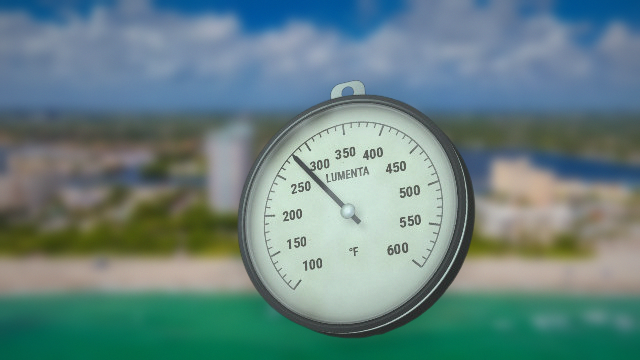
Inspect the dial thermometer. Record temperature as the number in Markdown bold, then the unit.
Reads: **280** °F
